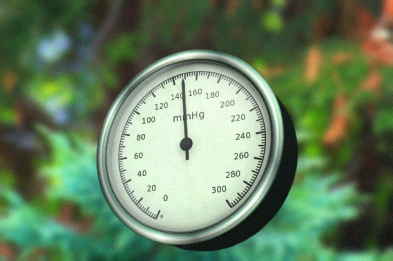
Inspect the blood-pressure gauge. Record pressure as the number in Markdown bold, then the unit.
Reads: **150** mmHg
